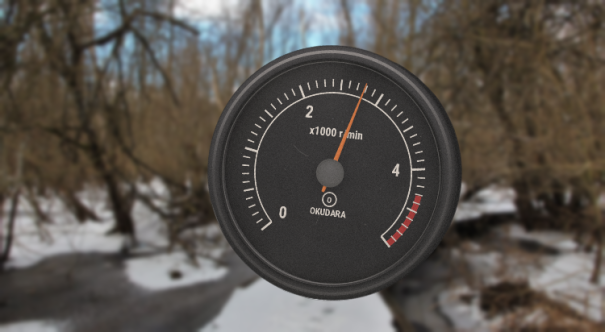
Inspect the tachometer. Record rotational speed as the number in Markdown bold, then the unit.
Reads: **2800** rpm
